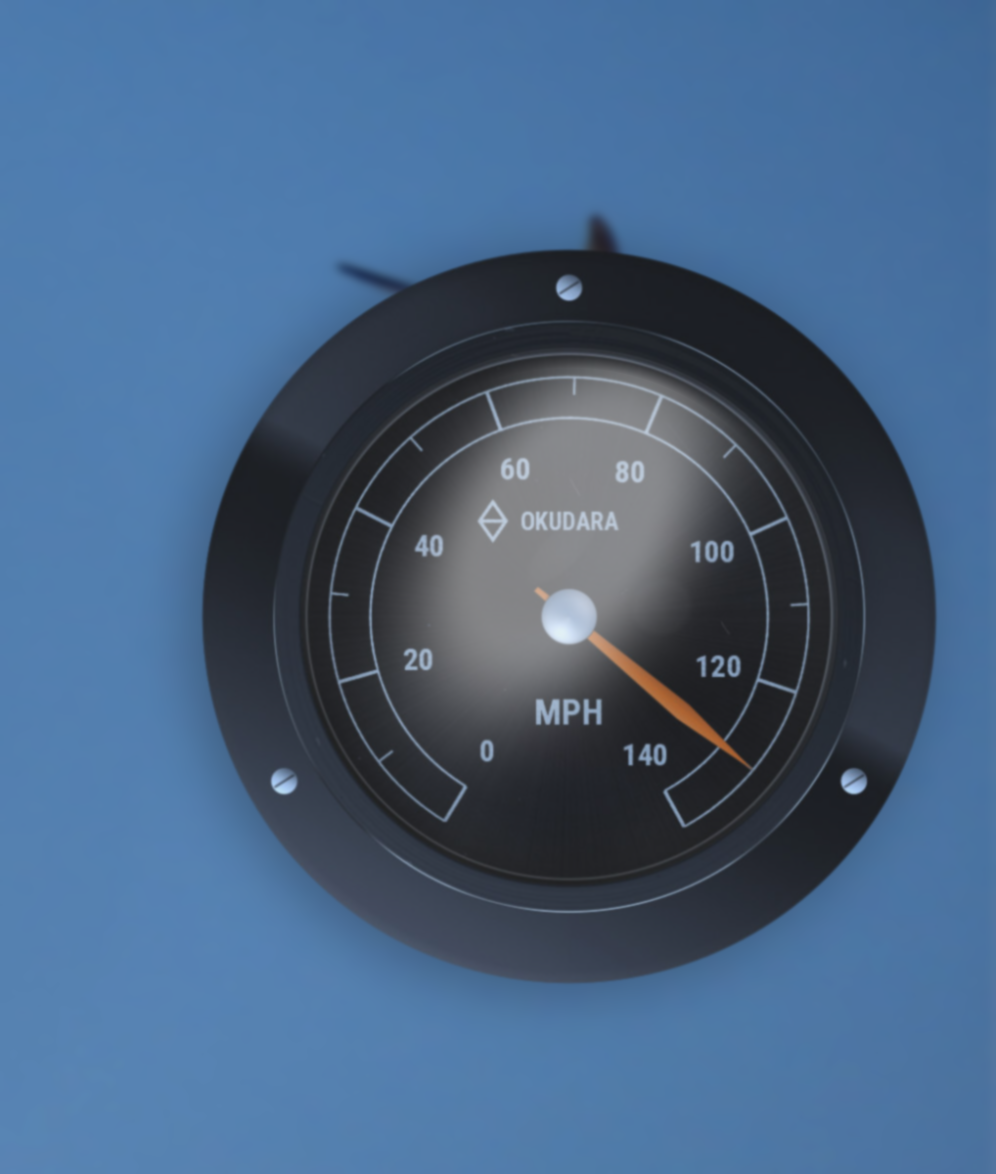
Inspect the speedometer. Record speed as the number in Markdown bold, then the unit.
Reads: **130** mph
